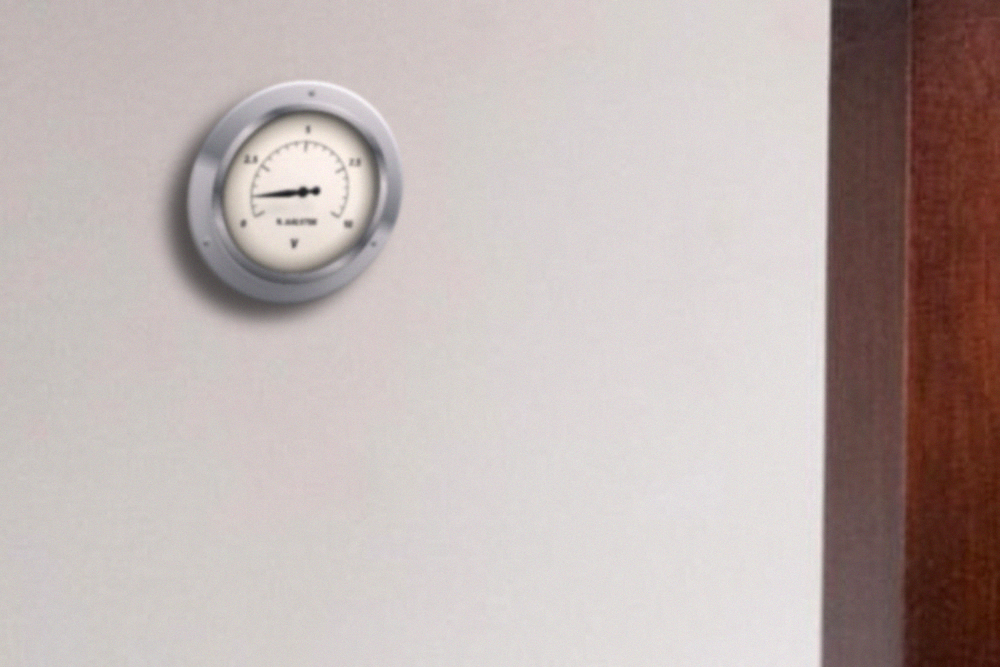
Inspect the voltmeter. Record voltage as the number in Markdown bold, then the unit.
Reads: **1** V
